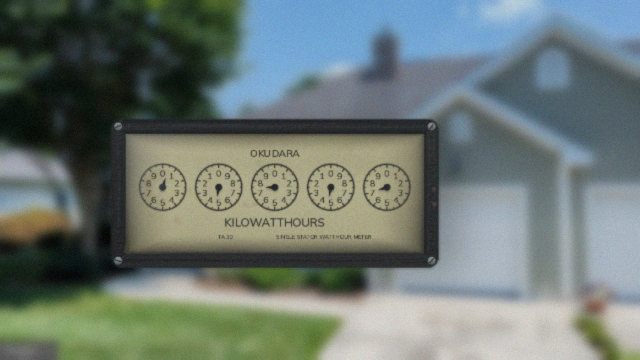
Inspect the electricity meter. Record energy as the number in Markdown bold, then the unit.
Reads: **4747** kWh
